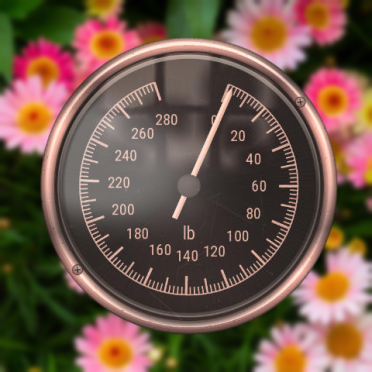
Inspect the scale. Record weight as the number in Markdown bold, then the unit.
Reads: **2** lb
